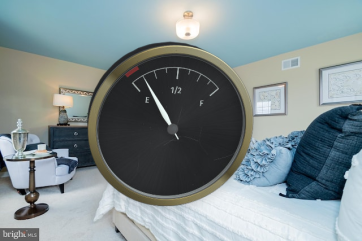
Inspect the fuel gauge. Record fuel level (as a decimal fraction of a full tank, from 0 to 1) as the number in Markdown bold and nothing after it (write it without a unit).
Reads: **0.125**
